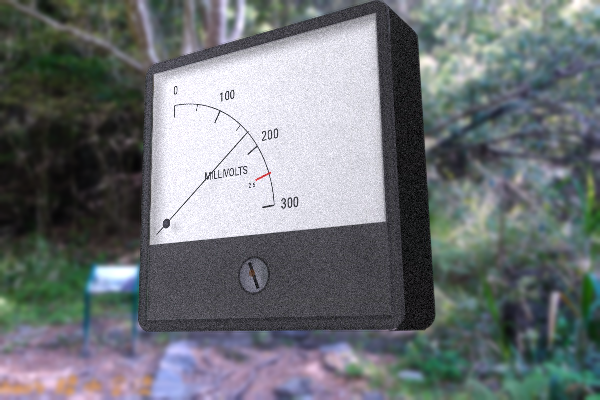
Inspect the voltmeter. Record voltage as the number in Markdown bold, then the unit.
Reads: **175** mV
